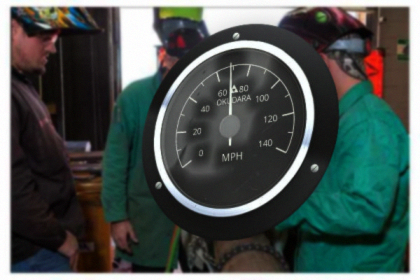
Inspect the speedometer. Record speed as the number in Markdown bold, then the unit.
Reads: **70** mph
